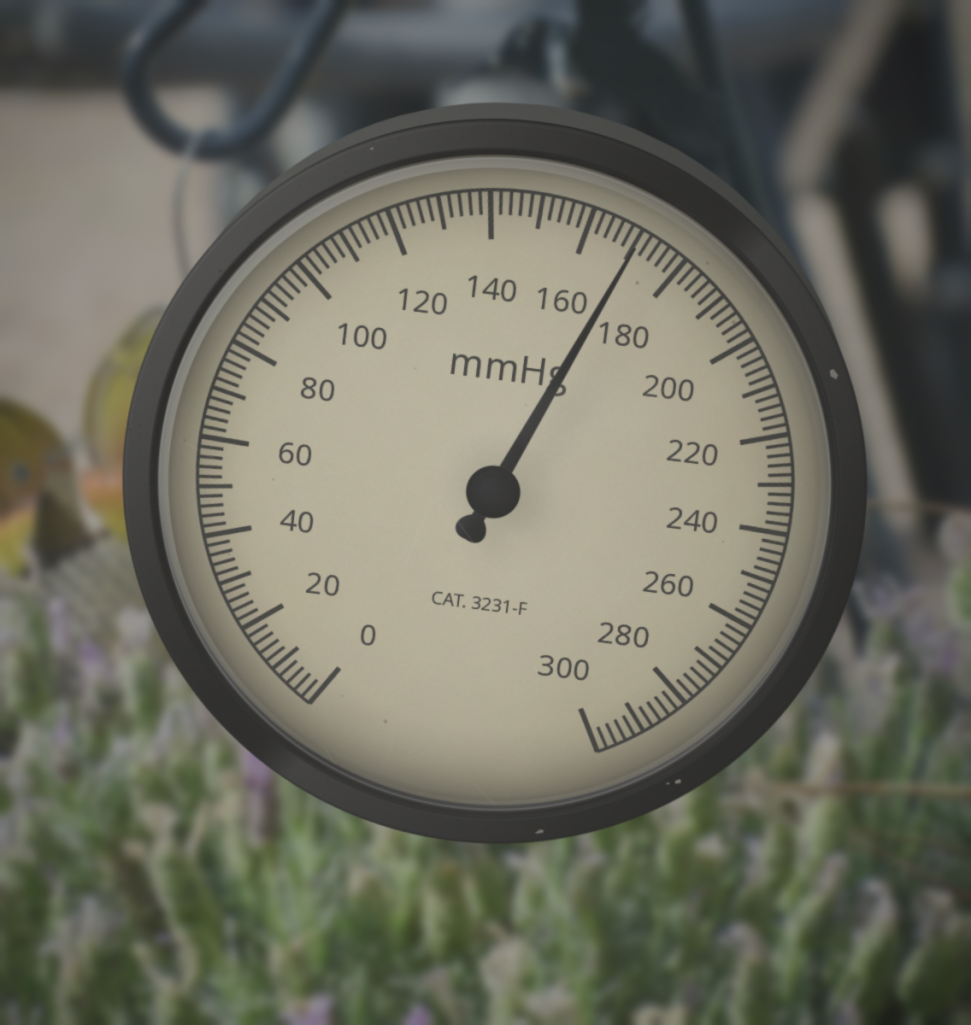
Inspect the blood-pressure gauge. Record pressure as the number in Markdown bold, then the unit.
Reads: **170** mmHg
